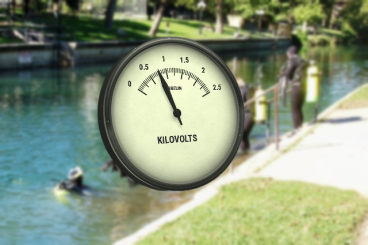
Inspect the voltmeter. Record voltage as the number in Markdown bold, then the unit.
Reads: **0.75** kV
